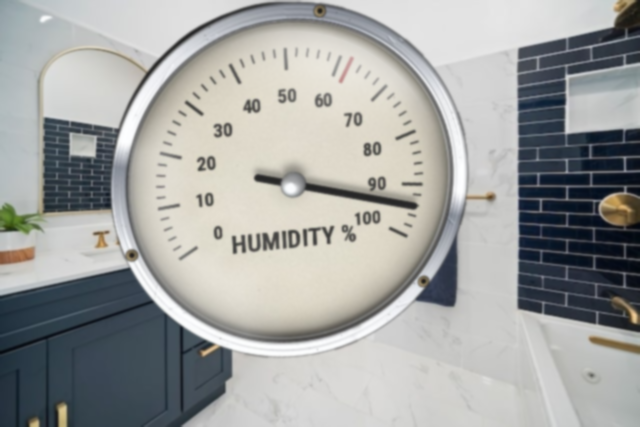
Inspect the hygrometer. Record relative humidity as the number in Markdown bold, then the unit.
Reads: **94** %
